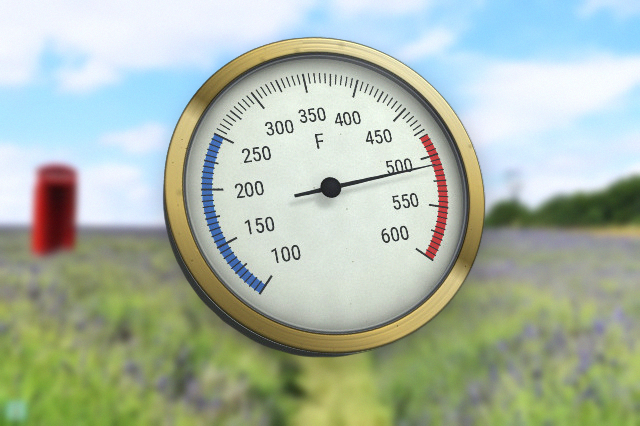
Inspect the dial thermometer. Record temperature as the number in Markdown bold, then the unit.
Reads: **510** °F
